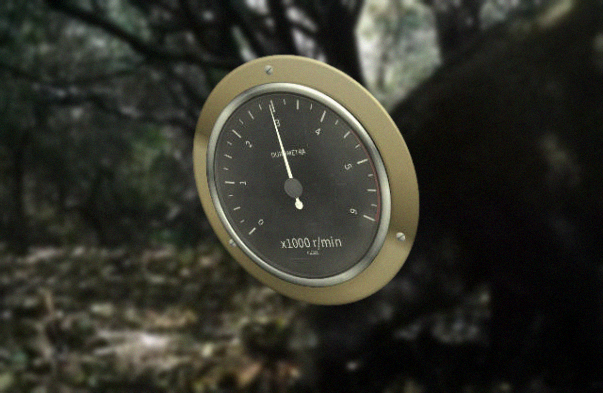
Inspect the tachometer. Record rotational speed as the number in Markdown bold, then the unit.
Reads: **3000** rpm
